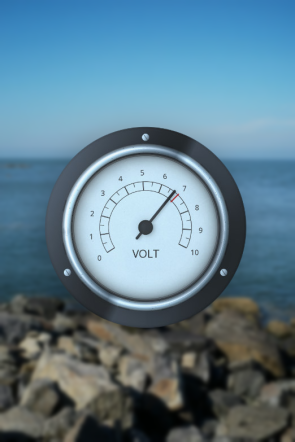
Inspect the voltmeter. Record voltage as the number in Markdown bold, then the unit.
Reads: **6.75** V
